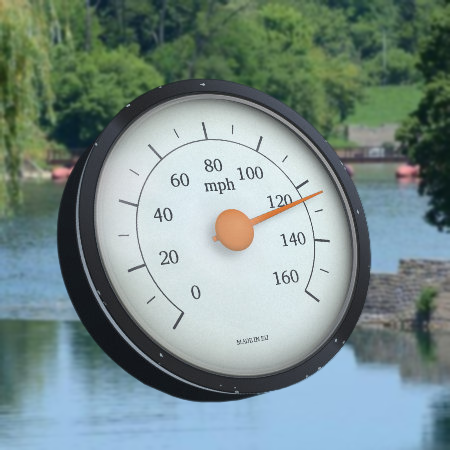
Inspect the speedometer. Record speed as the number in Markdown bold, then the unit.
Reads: **125** mph
